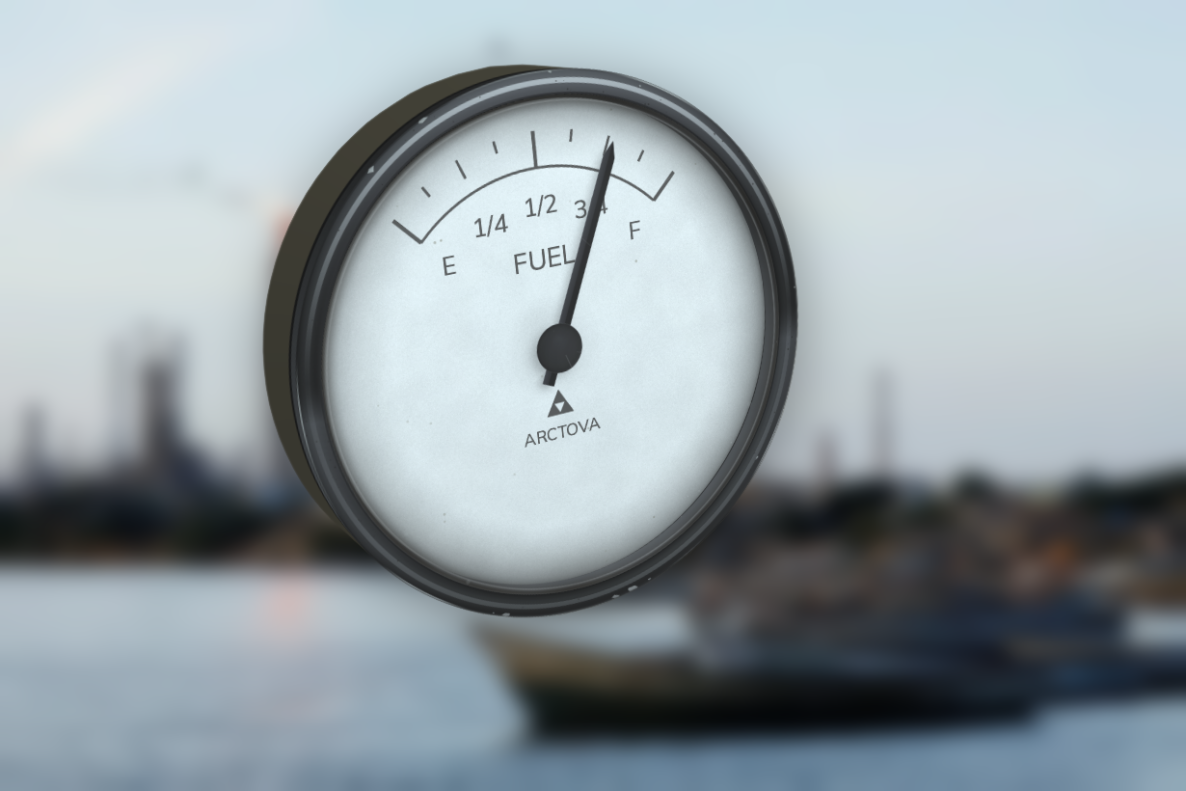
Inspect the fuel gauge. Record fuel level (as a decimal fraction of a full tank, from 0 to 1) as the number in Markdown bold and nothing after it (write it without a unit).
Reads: **0.75**
